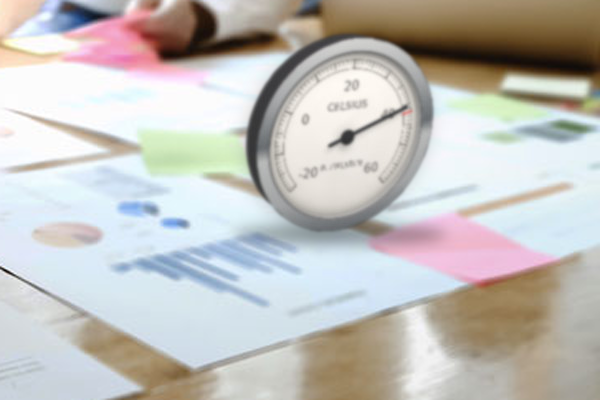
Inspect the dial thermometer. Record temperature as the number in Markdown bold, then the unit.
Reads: **40** °C
